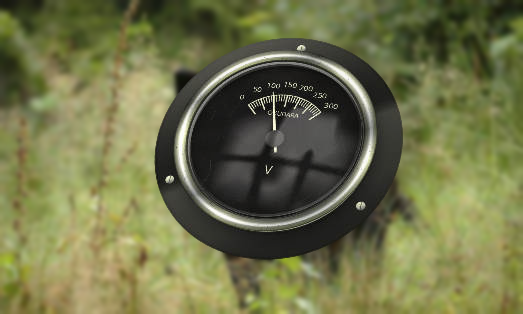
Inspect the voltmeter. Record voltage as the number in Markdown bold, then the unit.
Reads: **100** V
